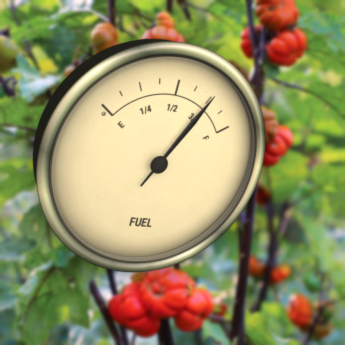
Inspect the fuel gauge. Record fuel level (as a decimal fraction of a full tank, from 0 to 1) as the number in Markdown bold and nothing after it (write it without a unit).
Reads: **0.75**
